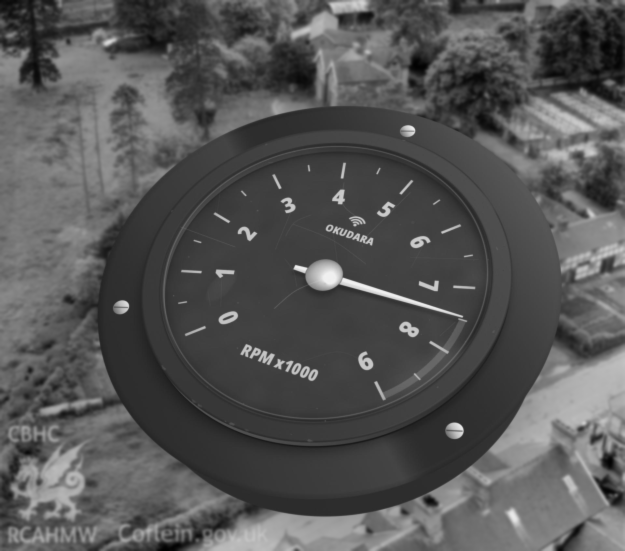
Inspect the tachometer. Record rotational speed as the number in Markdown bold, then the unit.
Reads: **7500** rpm
